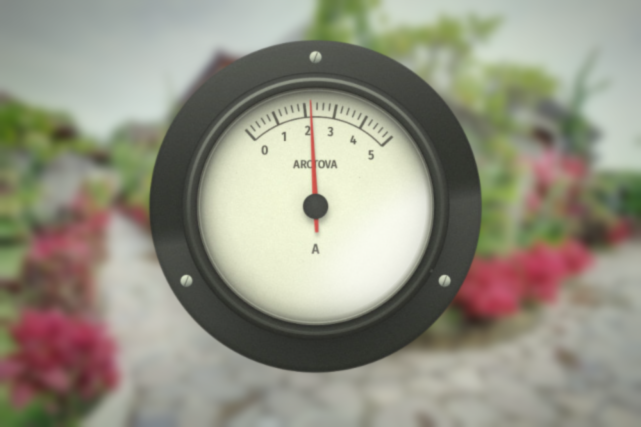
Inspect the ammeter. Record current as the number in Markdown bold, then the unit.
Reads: **2.2** A
